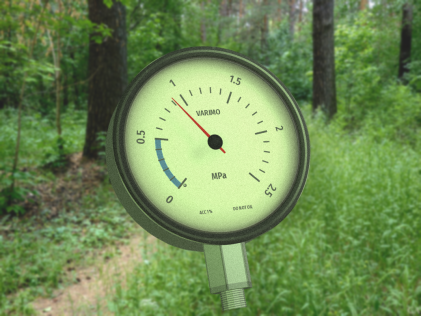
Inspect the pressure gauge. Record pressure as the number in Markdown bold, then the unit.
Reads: **0.9** MPa
